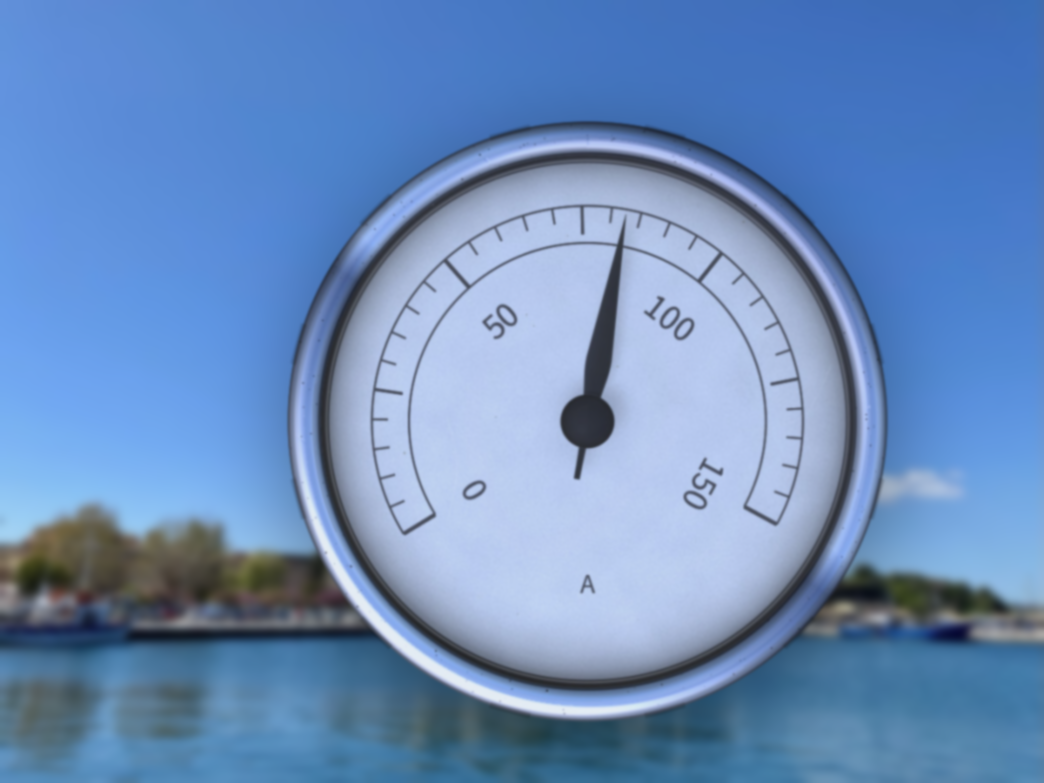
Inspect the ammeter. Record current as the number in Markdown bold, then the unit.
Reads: **82.5** A
